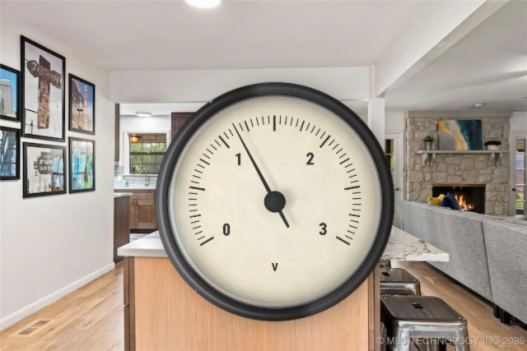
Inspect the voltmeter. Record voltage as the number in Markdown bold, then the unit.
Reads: **1.15** V
